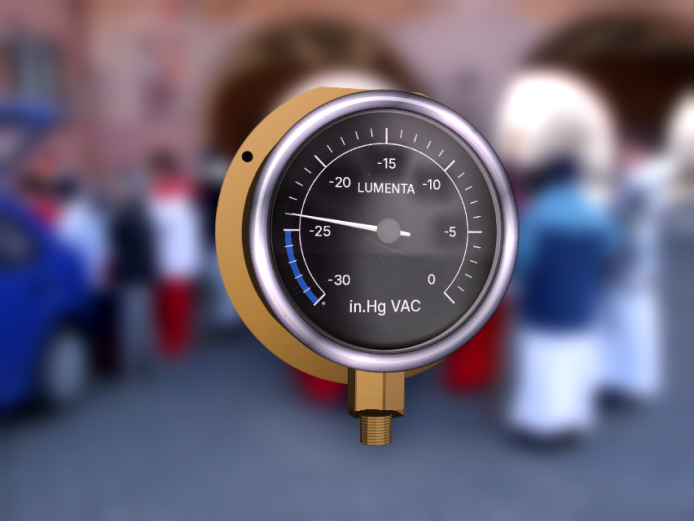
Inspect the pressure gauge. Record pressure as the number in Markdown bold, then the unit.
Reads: **-24** inHg
